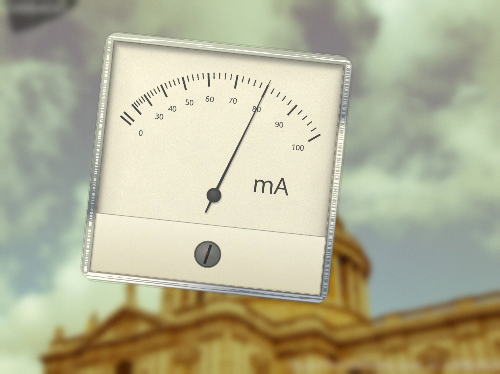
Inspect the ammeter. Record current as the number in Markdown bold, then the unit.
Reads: **80** mA
